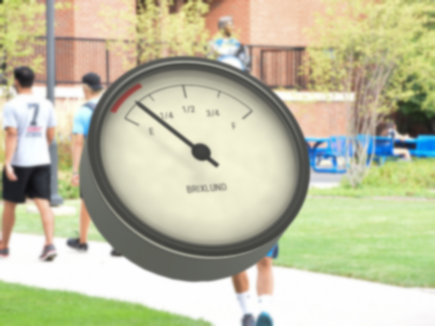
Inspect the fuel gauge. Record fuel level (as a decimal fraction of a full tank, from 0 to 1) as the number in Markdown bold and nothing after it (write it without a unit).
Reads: **0.125**
